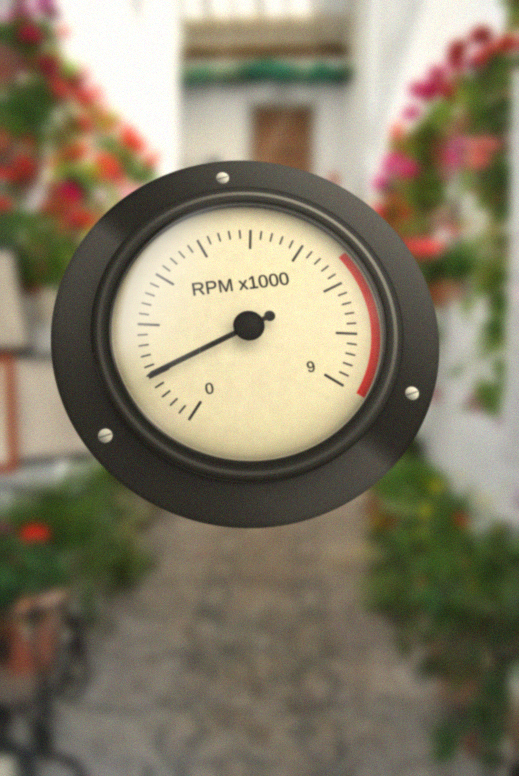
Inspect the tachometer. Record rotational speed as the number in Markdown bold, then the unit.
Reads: **1000** rpm
